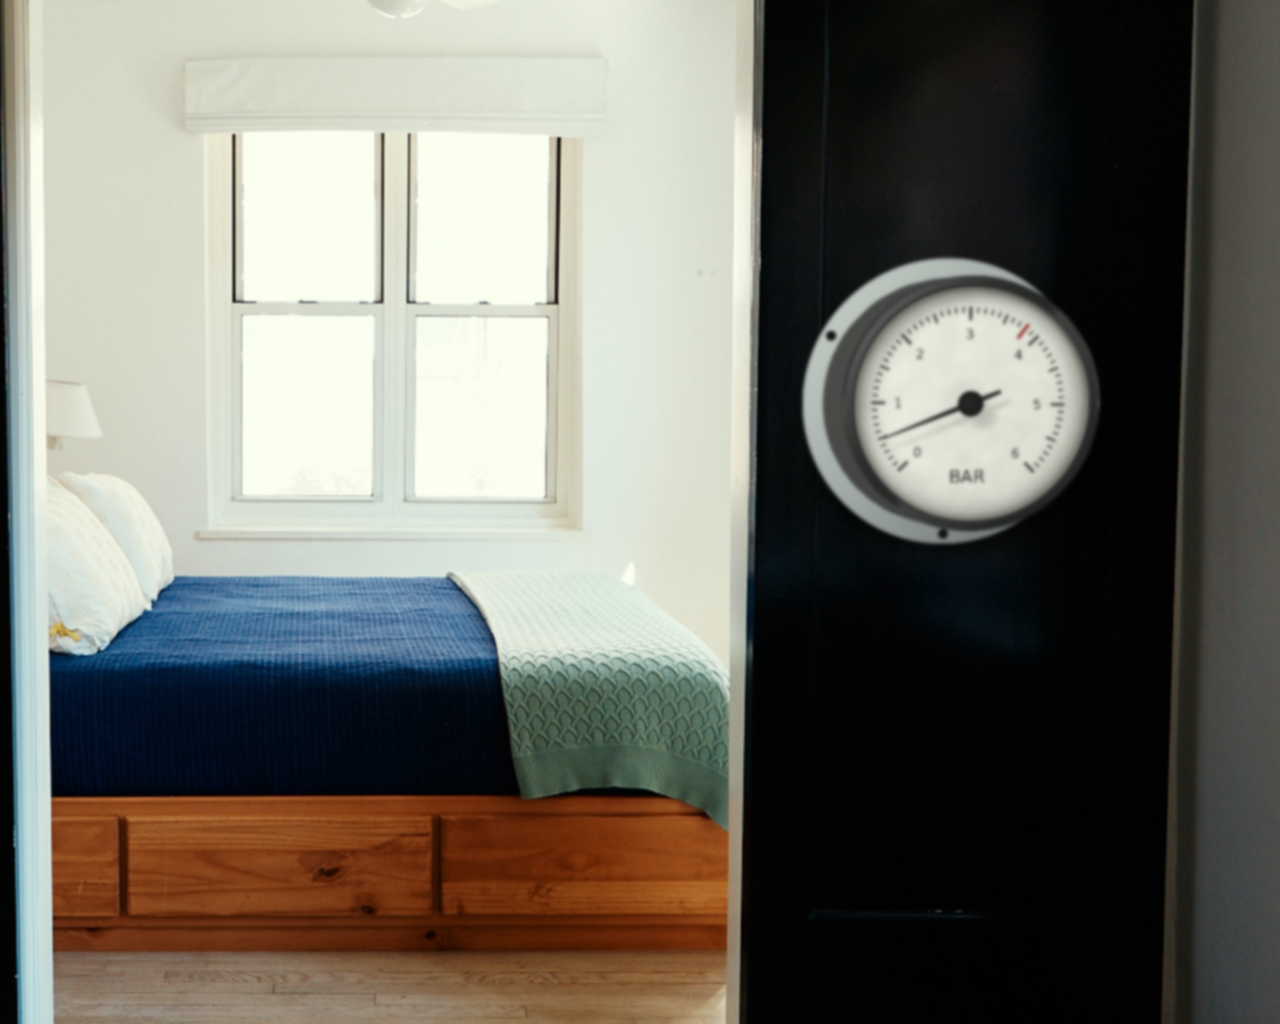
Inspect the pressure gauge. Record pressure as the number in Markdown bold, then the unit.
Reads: **0.5** bar
